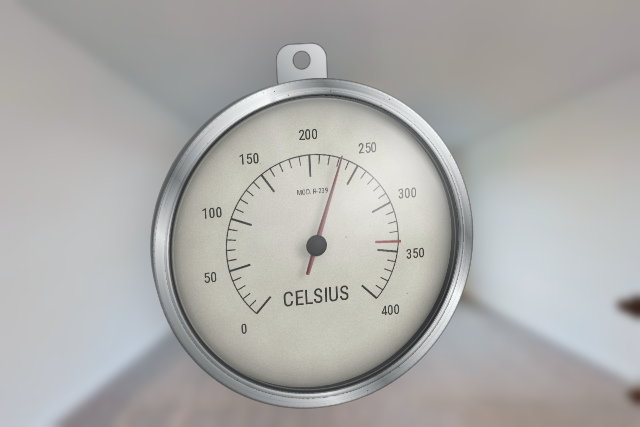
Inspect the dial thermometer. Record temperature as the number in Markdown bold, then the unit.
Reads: **230** °C
